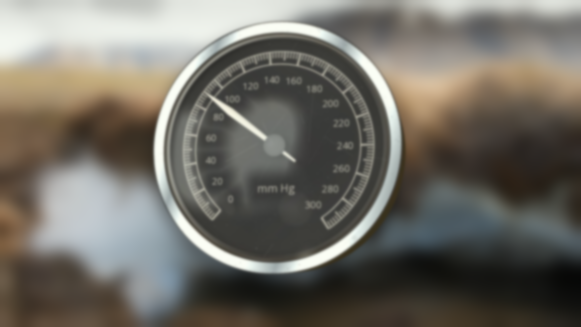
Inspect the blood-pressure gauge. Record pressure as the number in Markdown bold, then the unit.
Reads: **90** mmHg
